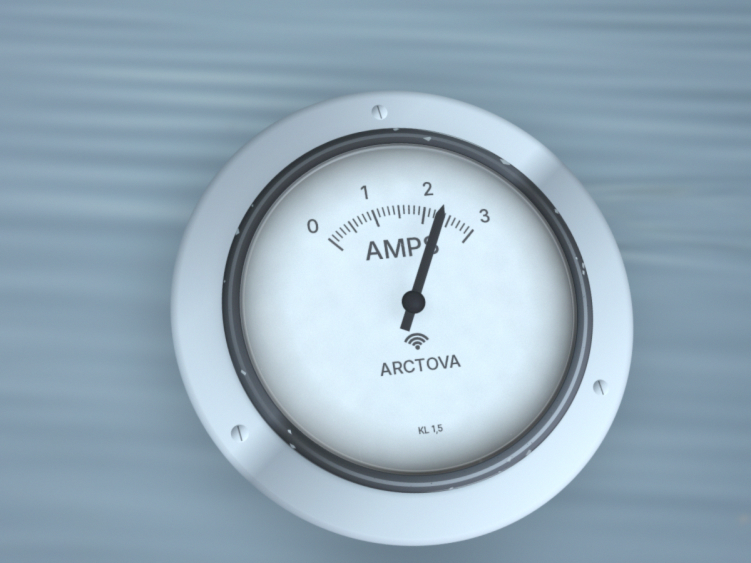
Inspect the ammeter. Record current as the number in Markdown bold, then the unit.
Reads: **2.3** A
